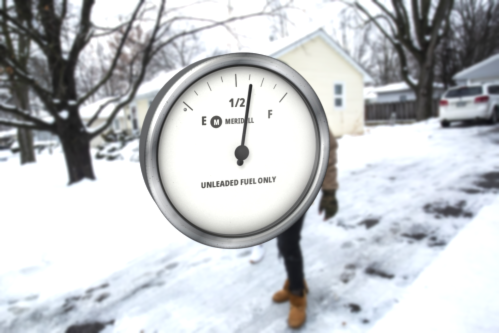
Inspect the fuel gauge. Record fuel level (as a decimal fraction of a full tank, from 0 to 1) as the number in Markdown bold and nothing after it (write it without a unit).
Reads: **0.625**
